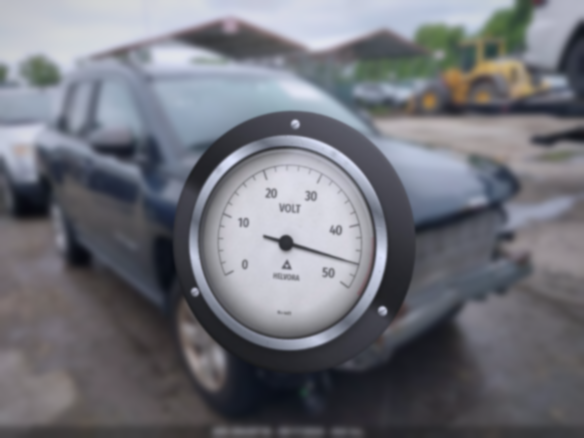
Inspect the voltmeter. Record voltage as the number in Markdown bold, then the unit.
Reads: **46** V
